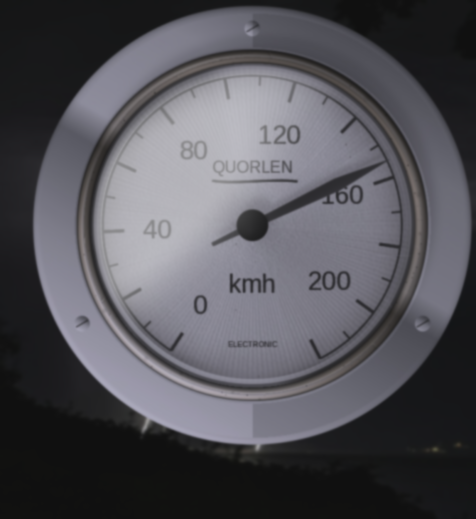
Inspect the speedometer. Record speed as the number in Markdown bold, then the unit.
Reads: **155** km/h
